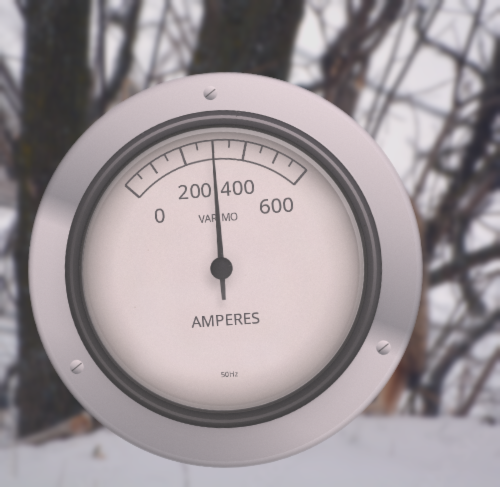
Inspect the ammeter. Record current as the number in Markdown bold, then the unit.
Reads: **300** A
